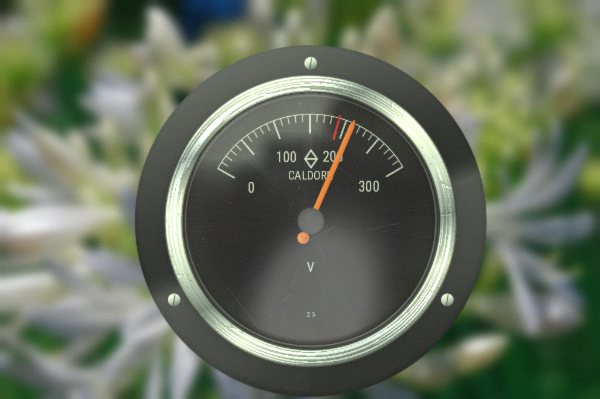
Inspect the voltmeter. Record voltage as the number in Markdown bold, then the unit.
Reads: **210** V
